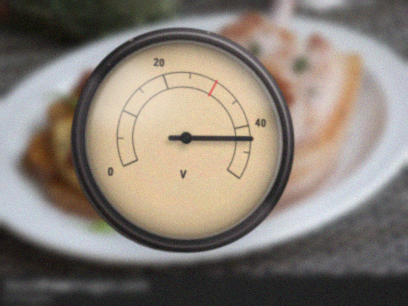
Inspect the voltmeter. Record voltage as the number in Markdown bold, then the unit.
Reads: **42.5** V
